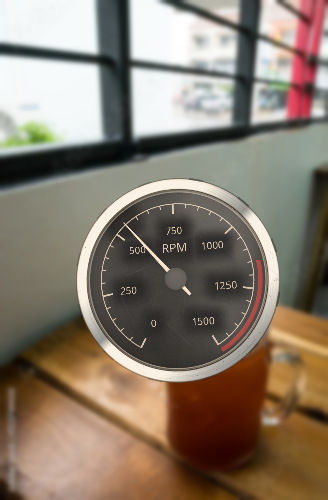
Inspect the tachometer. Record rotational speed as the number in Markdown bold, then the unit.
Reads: **550** rpm
